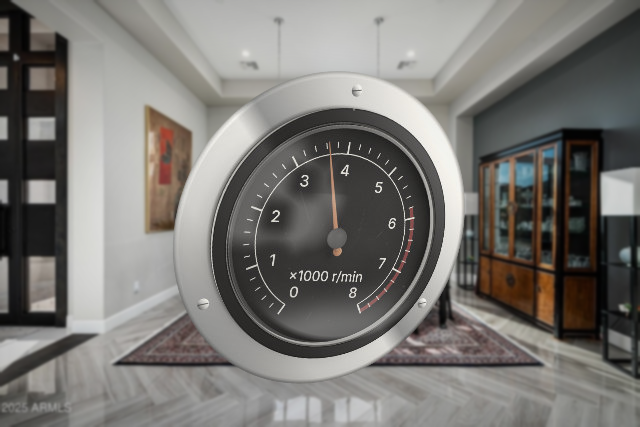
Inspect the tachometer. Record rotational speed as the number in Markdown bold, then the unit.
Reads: **3600** rpm
